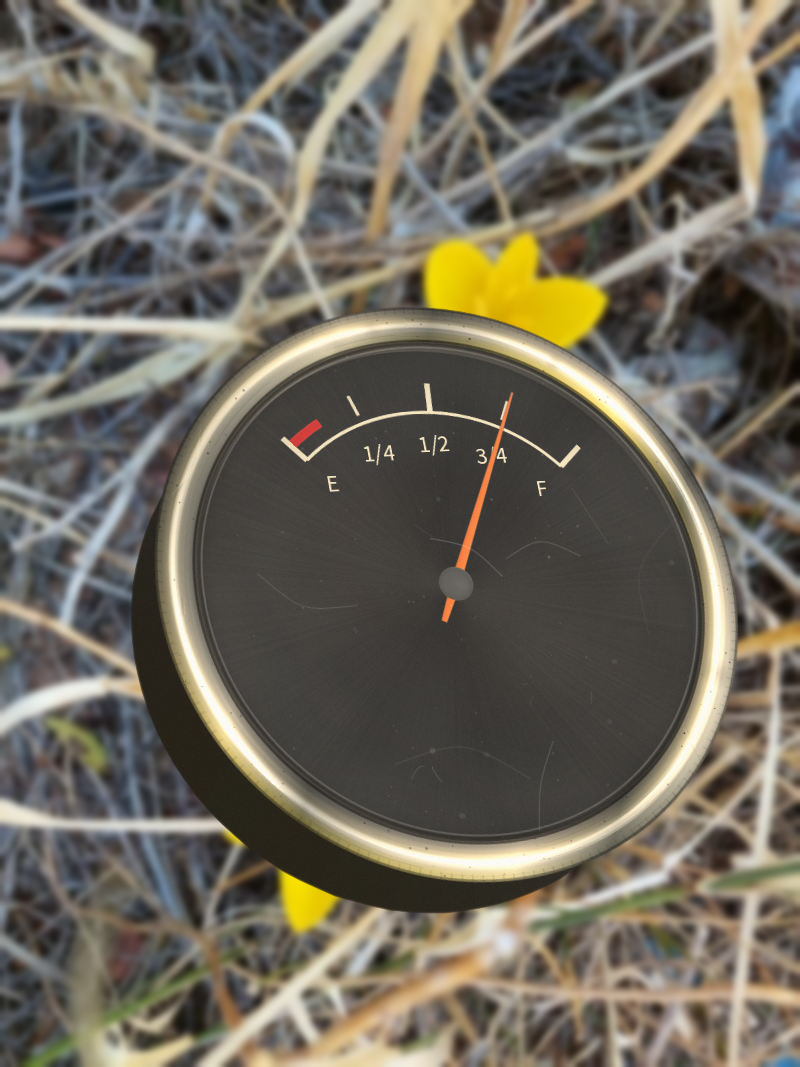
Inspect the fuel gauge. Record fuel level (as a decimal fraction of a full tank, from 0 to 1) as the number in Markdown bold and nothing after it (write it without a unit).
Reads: **0.75**
